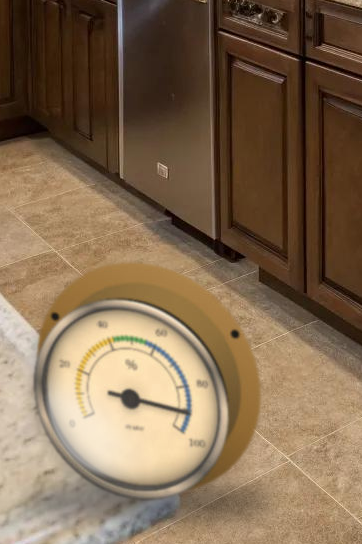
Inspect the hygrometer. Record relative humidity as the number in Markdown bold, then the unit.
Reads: **90** %
